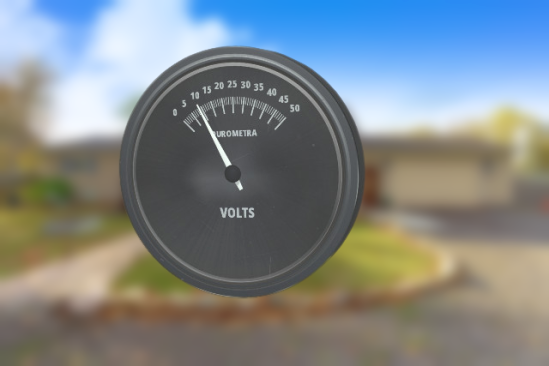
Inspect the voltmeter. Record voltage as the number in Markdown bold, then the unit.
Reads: **10** V
